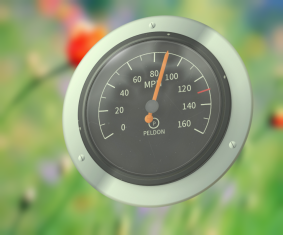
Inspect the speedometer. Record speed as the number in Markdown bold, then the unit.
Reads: **90** mph
